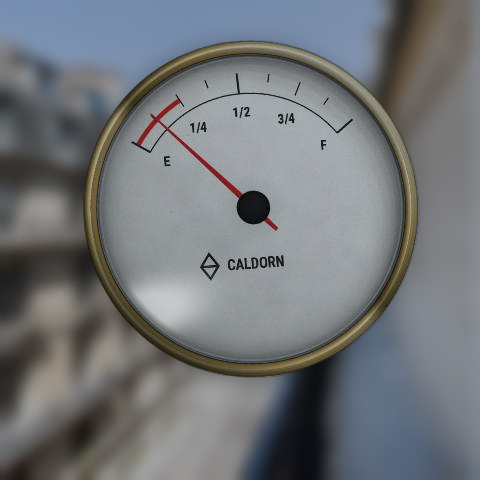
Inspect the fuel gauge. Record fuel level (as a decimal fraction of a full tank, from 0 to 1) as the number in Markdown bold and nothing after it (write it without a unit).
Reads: **0.125**
